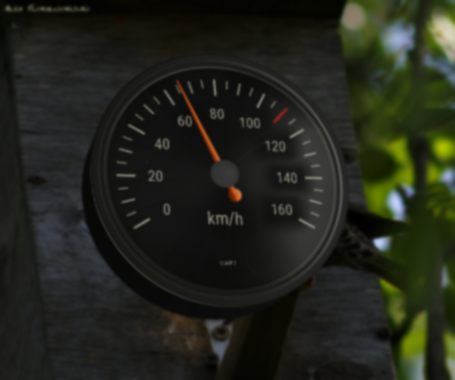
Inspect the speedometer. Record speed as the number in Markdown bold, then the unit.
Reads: **65** km/h
